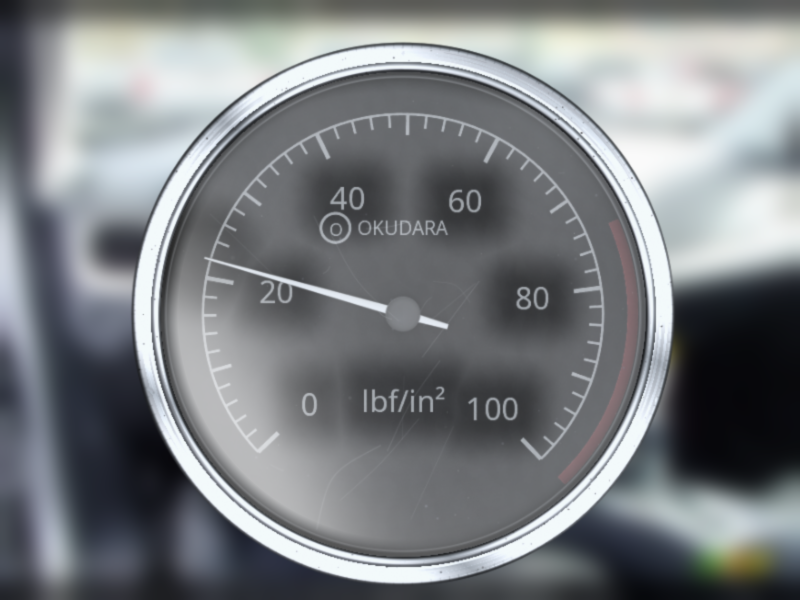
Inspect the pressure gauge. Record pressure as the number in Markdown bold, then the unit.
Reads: **22** psi
